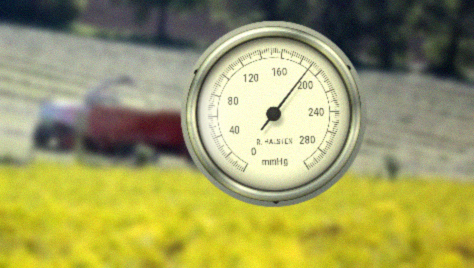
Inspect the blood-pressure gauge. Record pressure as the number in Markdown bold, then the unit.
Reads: **190** mmHg
